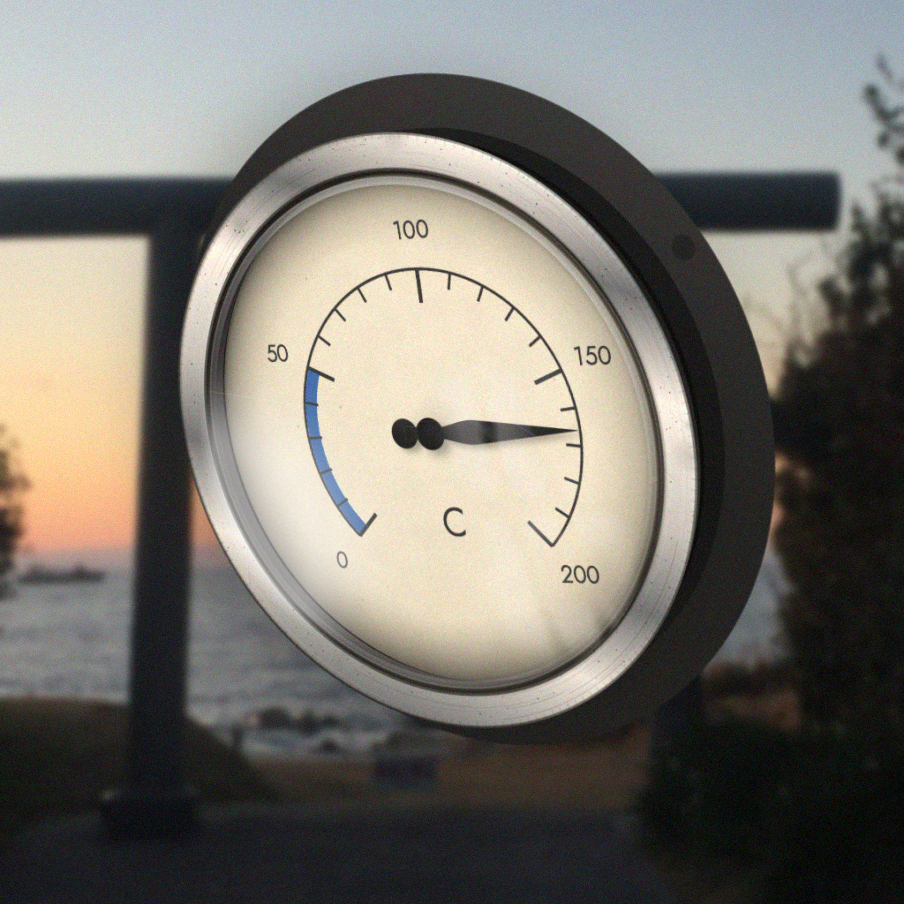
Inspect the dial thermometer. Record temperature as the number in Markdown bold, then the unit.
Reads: **165** °C
